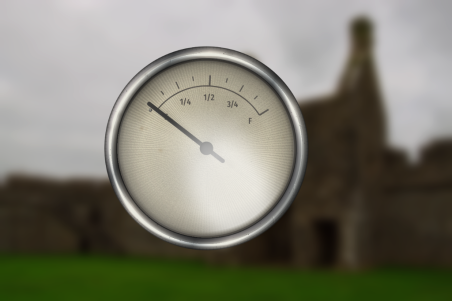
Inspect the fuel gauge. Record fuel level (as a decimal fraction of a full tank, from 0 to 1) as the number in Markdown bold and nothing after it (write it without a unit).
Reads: **0**
